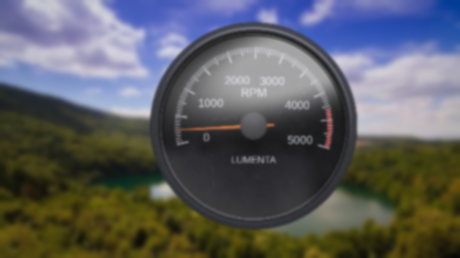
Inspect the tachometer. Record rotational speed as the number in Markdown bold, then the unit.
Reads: **250** rpm
